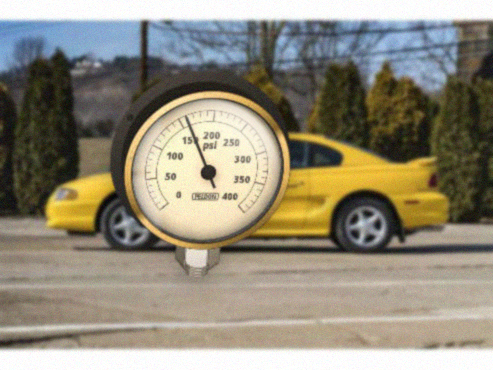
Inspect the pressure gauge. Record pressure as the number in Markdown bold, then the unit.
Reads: **160** psi
